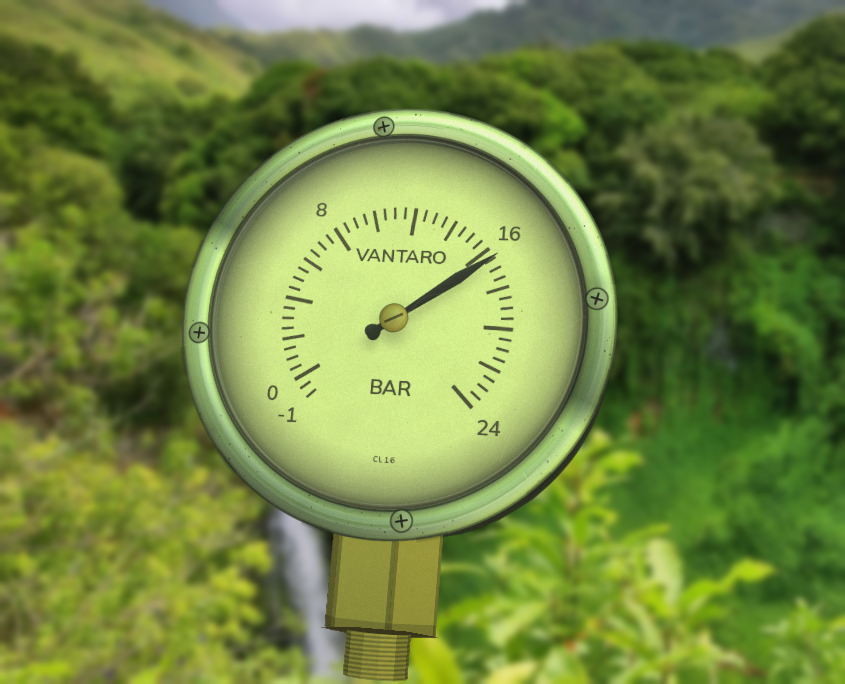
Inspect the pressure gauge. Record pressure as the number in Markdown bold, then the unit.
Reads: **16.5** bar
